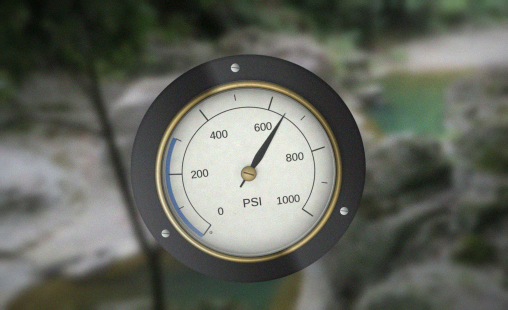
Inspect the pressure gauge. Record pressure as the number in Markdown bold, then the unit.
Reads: **650** psi
